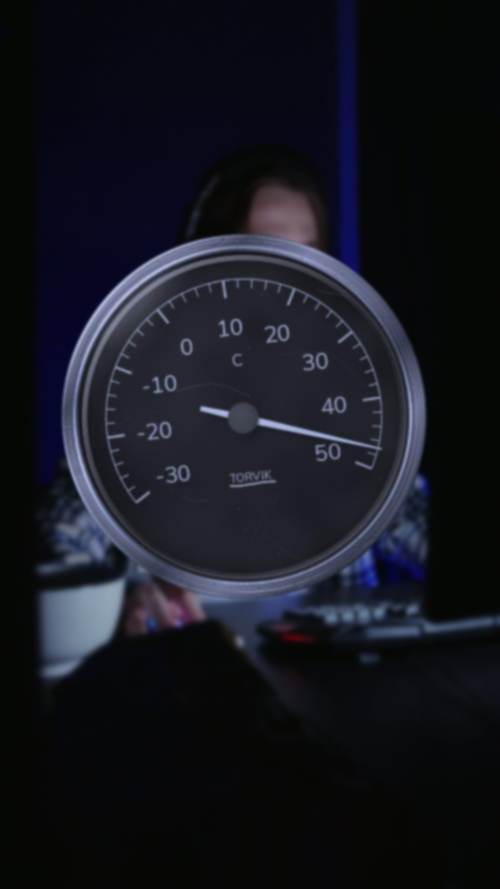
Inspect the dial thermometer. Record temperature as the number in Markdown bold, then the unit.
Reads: **47** °C
